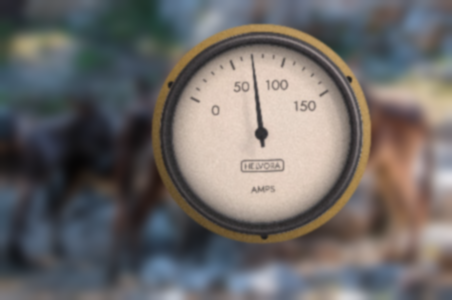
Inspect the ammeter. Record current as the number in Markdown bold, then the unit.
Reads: **70** A
